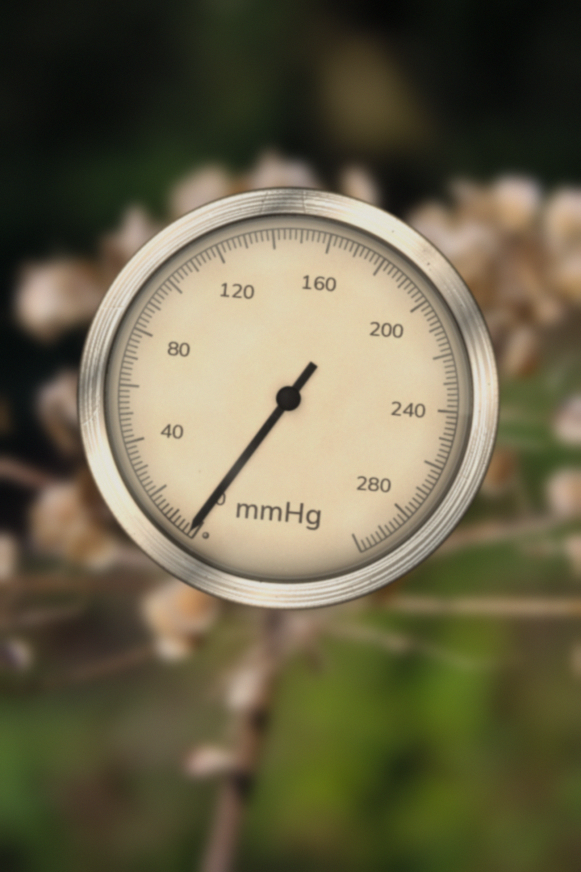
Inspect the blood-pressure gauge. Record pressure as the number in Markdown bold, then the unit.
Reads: **2** mmHg
